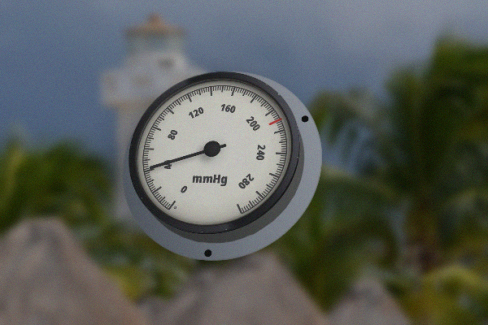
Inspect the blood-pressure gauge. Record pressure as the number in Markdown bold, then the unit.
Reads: **40** mmHg
